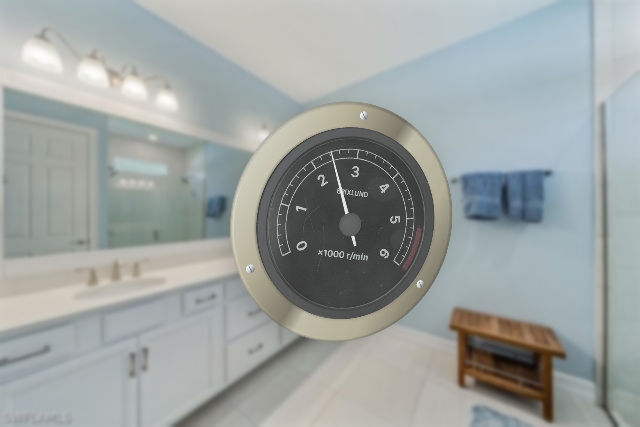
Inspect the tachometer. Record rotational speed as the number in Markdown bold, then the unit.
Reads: **2400** rpm
